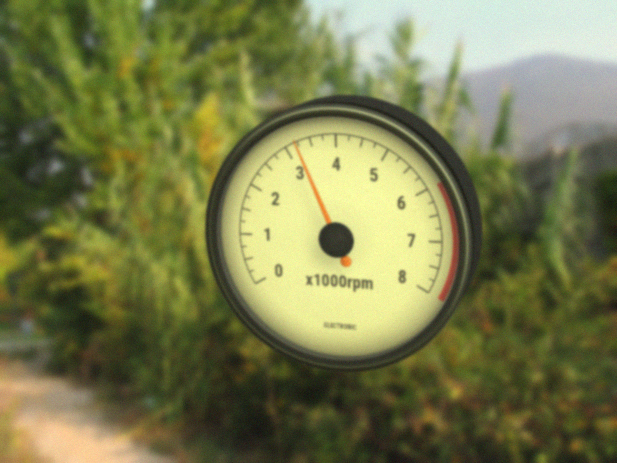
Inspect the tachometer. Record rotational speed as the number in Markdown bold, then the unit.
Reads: **3250** rpm
